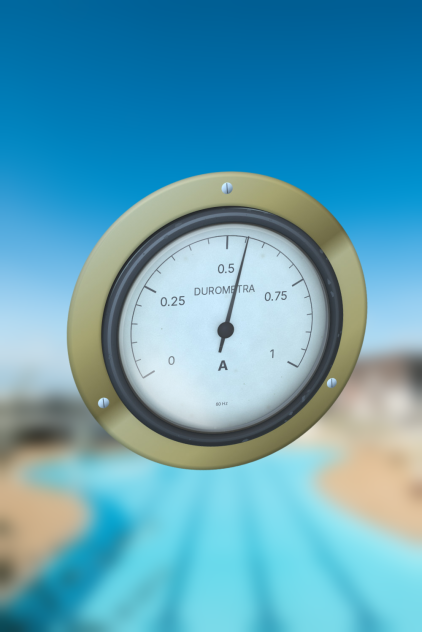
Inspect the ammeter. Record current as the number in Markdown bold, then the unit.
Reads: **0.55** A
